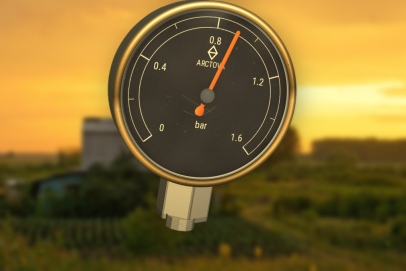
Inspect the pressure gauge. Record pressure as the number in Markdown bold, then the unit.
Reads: **0.9** bar
